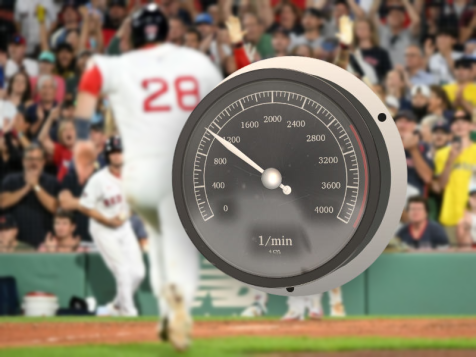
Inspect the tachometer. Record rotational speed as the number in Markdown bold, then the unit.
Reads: **1100** rpm
